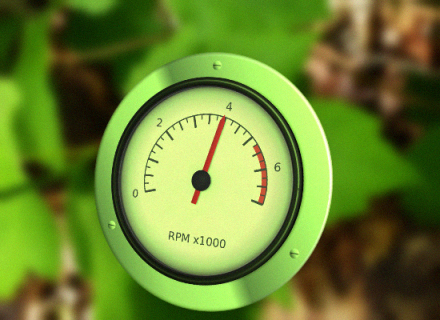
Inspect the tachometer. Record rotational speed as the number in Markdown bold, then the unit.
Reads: **4000** rpm
